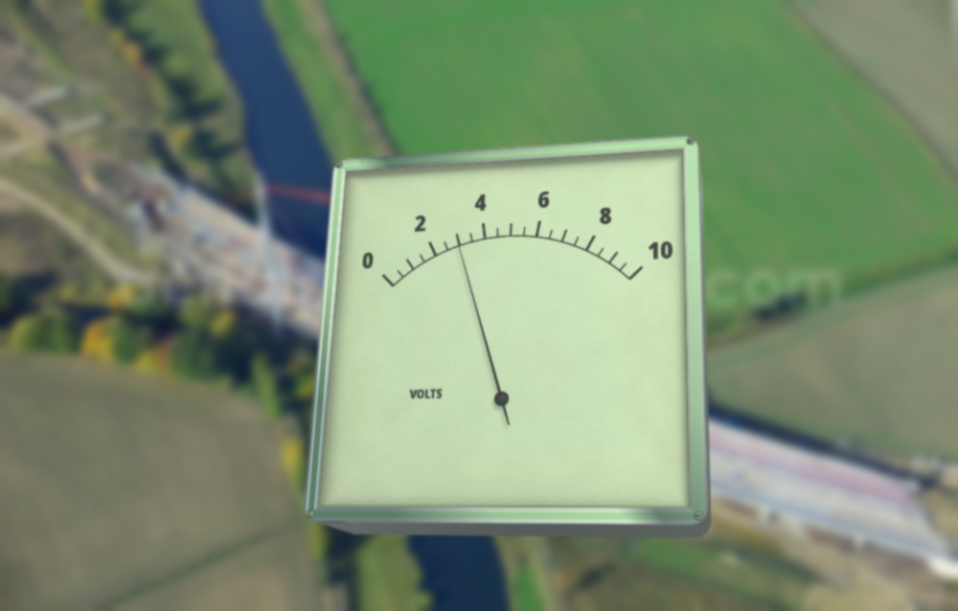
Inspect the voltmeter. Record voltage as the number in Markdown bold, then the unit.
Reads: **3** V
